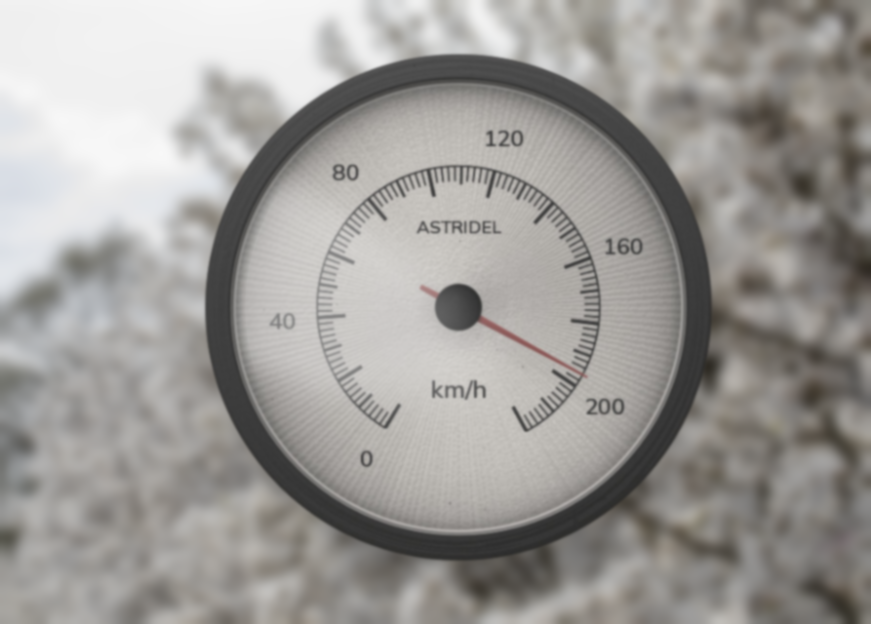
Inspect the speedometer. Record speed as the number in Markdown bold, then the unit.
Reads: **196** km/h
